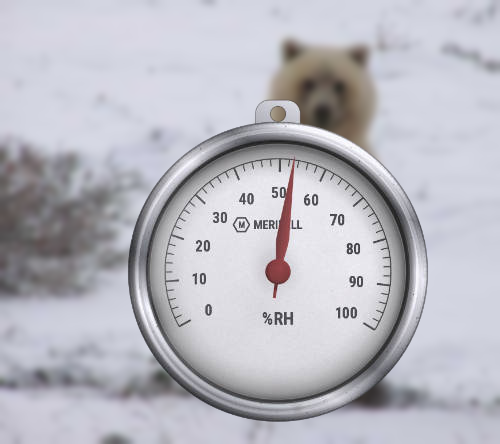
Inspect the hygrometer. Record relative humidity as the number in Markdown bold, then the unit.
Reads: **53** %
